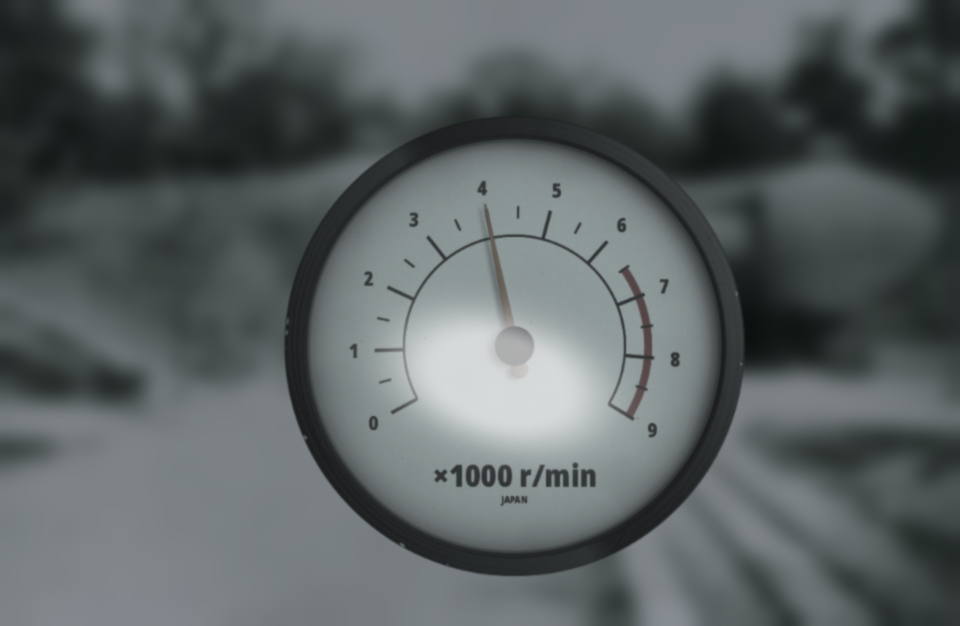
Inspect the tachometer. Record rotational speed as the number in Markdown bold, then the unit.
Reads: **4000** rpm
